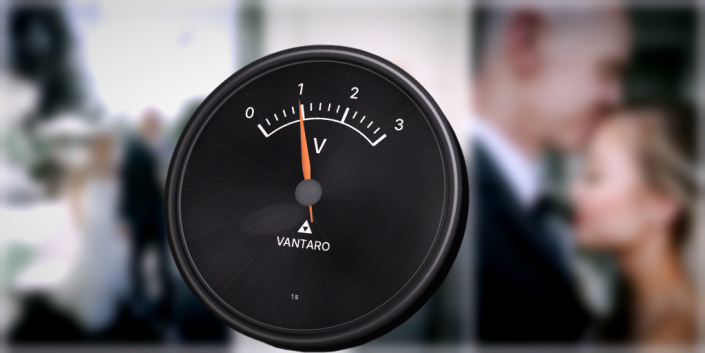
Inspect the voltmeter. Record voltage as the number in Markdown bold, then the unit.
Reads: **1** V
